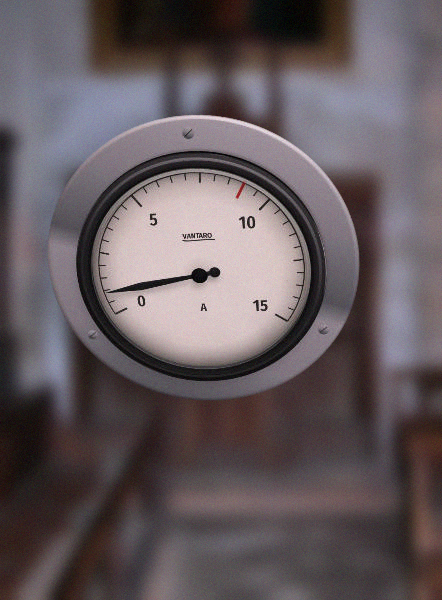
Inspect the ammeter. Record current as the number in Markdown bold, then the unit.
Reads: **1** A
